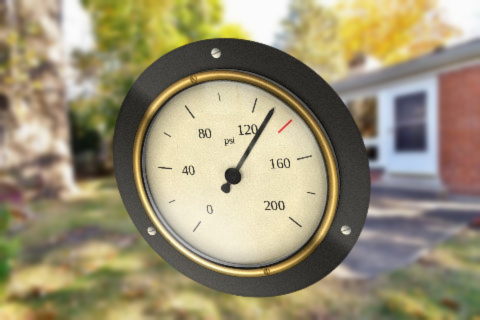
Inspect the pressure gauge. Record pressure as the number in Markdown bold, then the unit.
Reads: **130** psi
